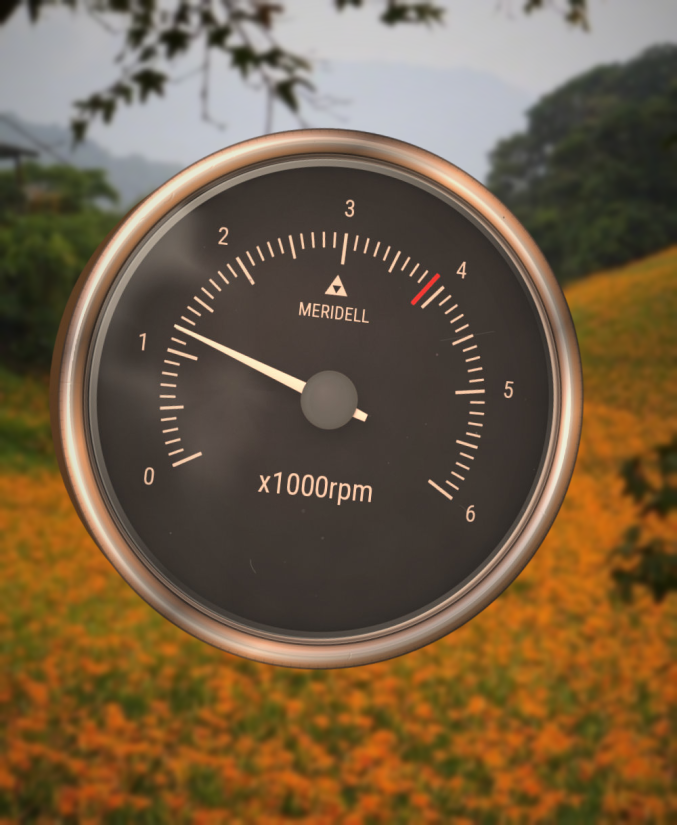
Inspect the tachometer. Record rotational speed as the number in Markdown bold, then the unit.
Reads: **1200** rpm
